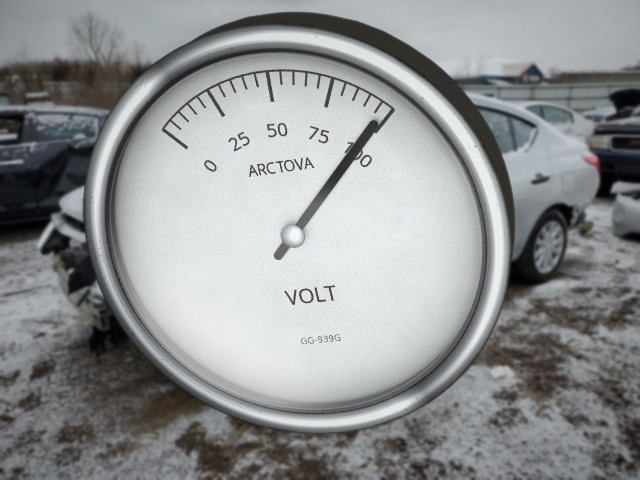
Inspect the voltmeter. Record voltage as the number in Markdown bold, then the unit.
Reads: **97.5** V
